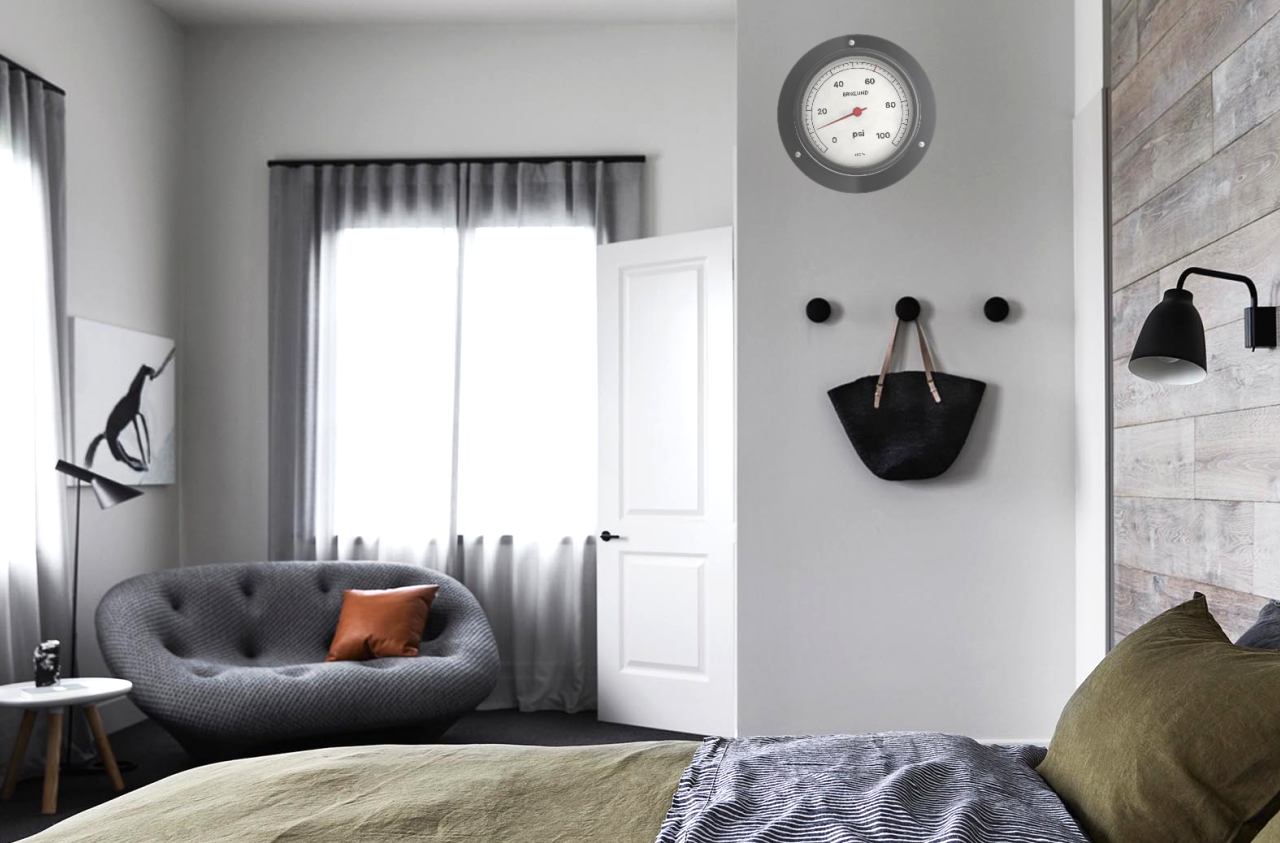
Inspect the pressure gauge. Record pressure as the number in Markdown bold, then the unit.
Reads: **10** psi
